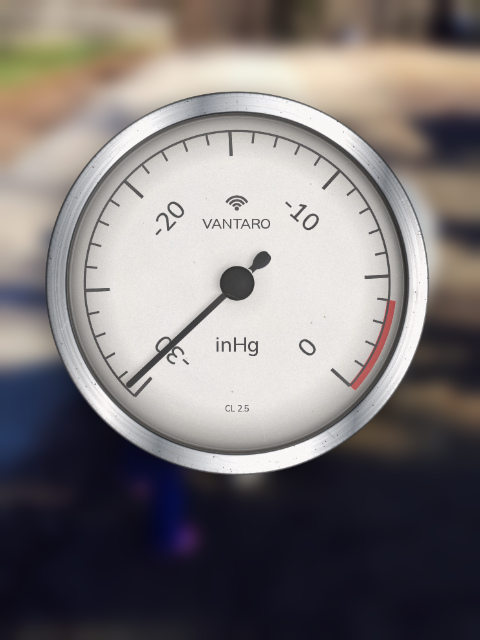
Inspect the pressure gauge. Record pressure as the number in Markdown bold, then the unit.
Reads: **-29.5** inHg
